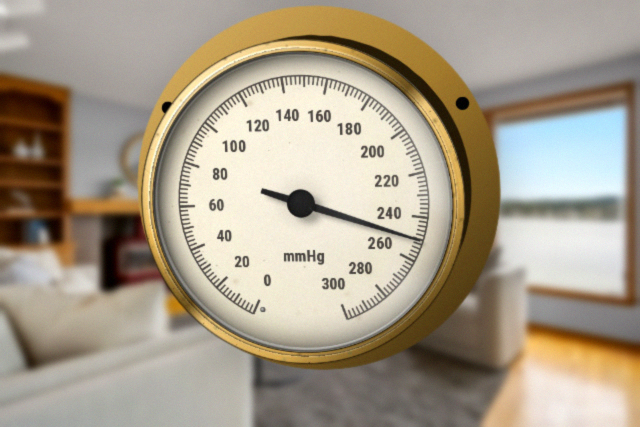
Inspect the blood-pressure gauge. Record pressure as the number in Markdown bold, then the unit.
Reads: **250** mmHg
